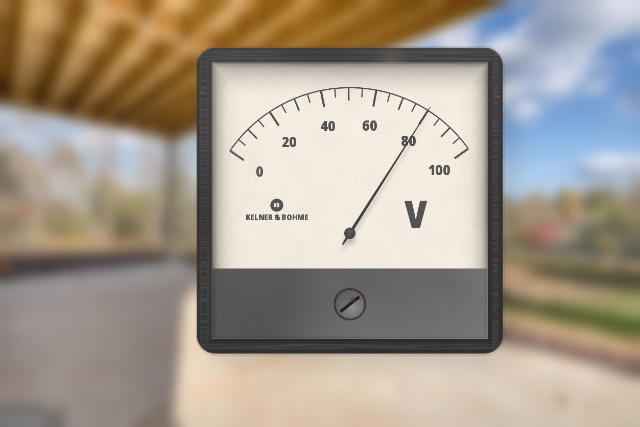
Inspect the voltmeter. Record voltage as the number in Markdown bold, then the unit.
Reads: **80** V
